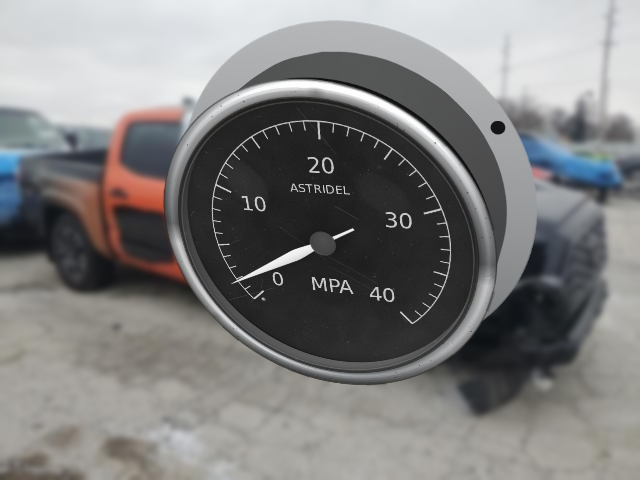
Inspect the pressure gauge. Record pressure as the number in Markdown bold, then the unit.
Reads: **2** MPa
